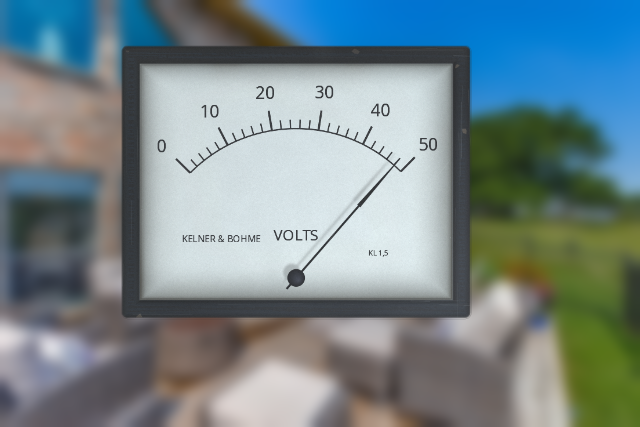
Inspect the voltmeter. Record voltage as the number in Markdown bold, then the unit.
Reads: **48** V
